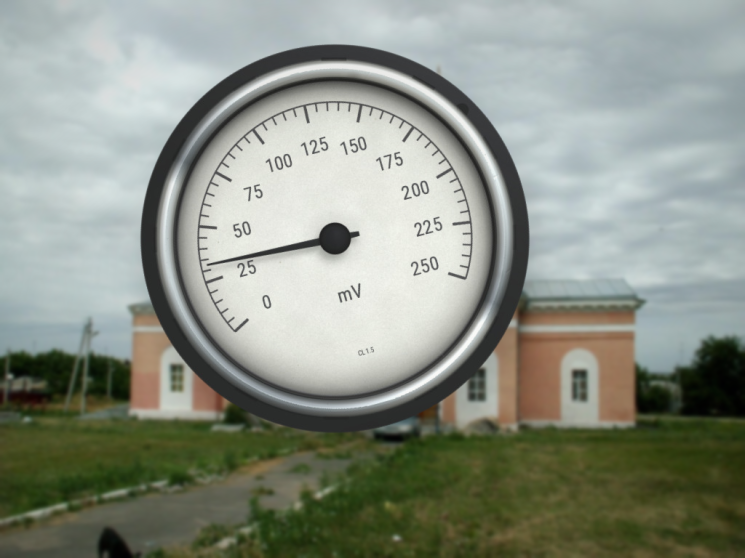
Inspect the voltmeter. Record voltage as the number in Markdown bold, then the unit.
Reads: **32.5** mV
